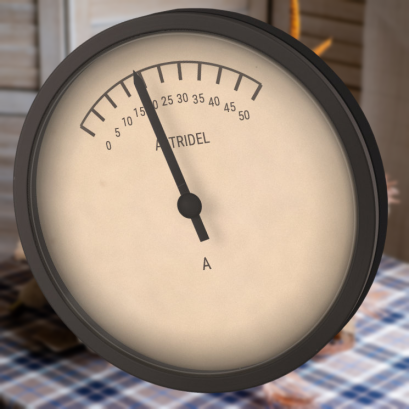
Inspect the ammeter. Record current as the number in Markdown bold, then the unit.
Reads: **20** A
